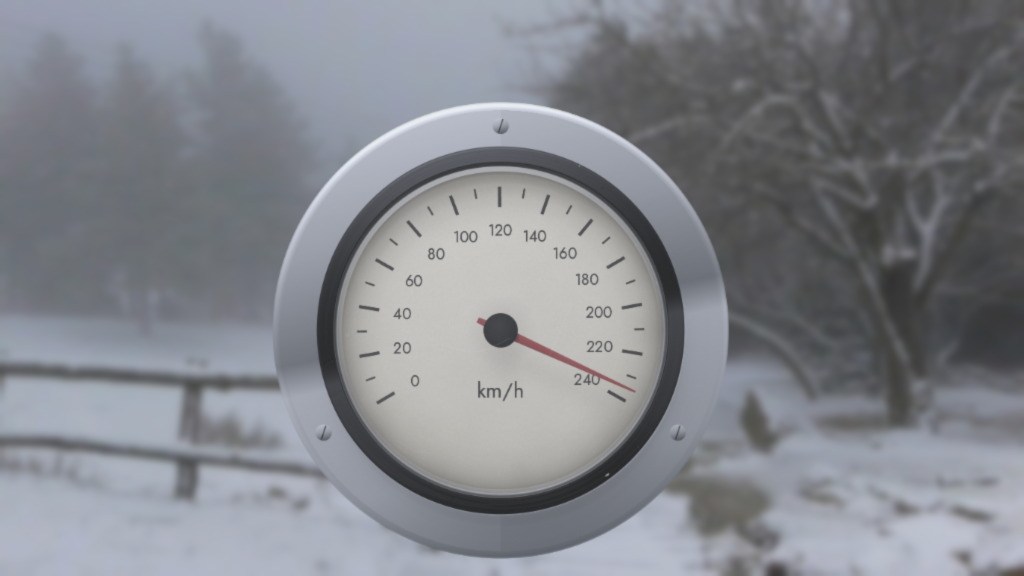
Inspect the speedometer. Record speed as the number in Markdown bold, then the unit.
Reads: **235** km/h
